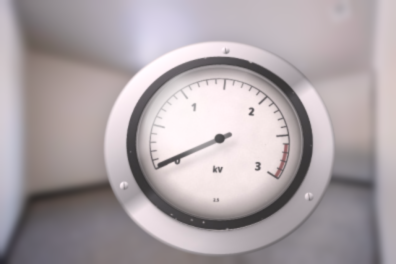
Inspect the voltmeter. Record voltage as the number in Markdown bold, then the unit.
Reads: **0** kV
